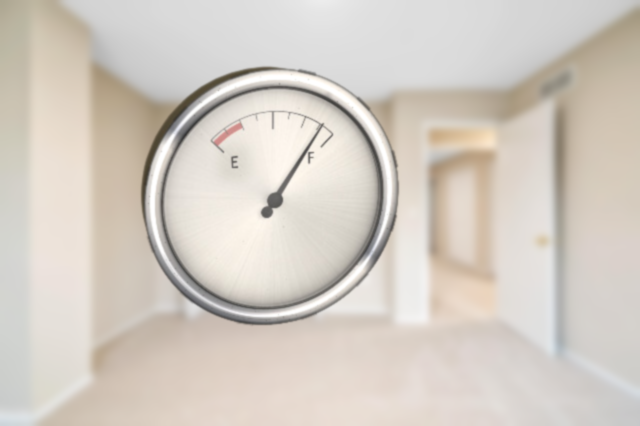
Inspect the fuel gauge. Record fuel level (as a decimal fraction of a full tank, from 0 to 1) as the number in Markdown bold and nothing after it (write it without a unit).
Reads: **0.875**
